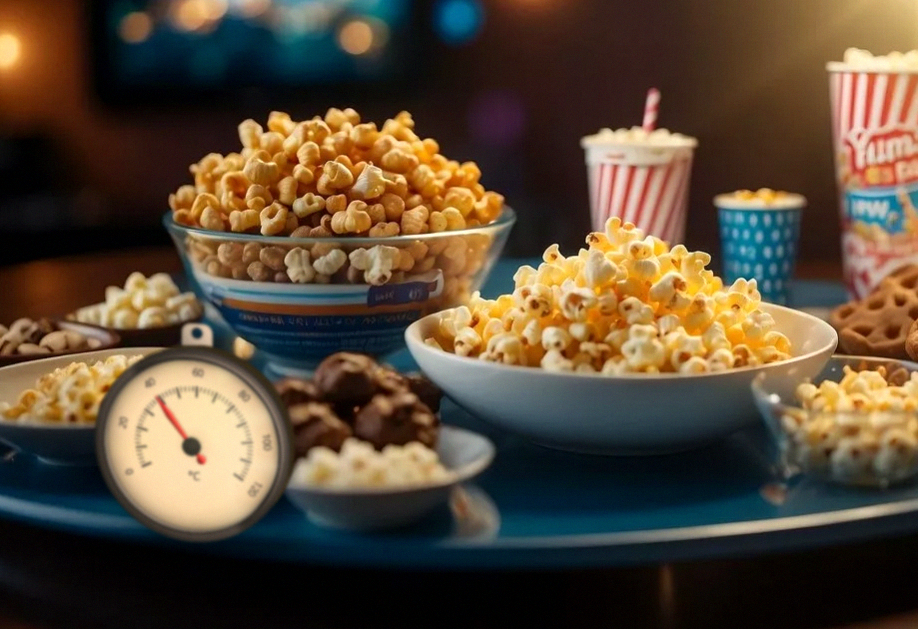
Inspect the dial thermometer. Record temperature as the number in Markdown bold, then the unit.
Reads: **40** °C
